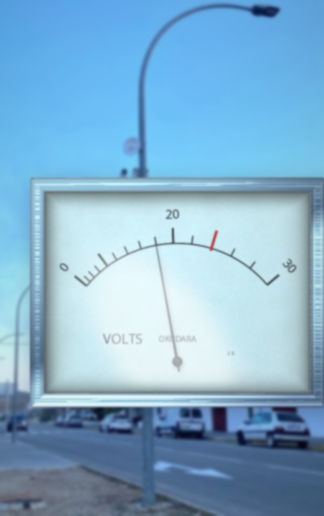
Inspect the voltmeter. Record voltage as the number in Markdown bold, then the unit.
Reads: **18** V
